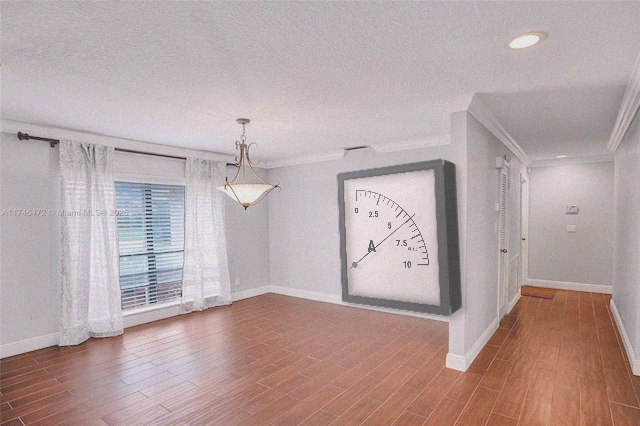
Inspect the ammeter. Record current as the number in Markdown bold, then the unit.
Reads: **6** A
